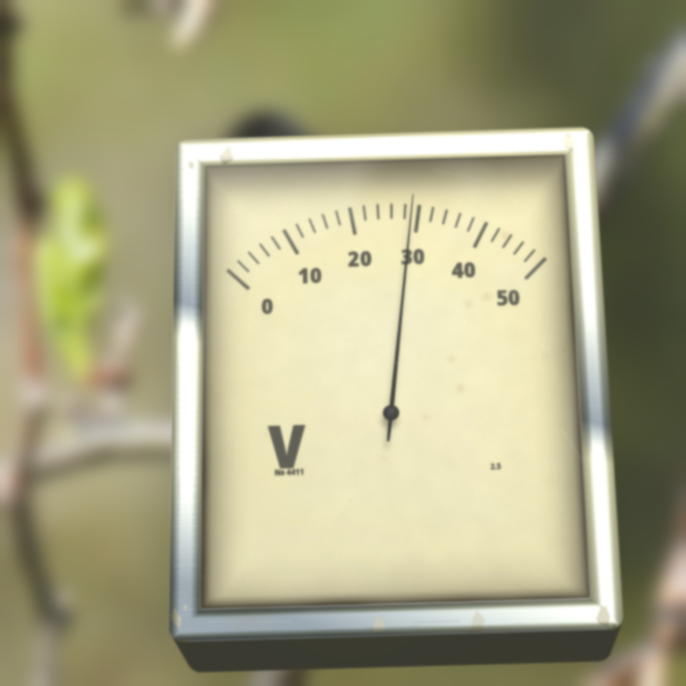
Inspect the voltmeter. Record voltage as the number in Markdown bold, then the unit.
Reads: **29** V
